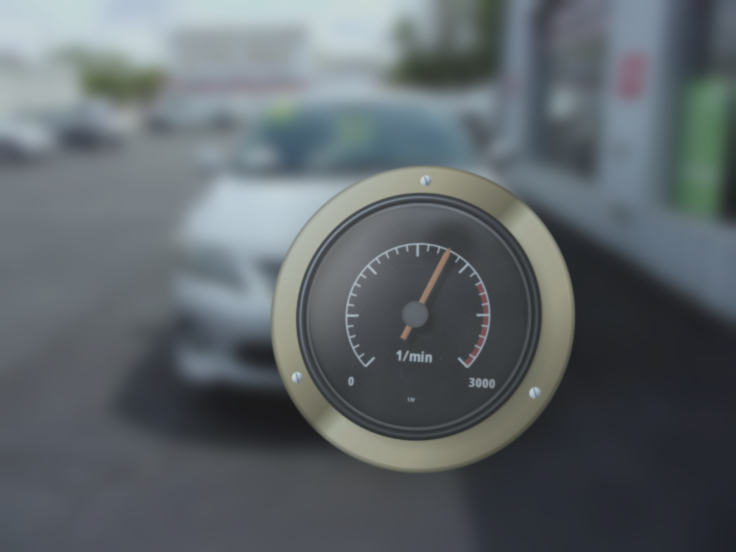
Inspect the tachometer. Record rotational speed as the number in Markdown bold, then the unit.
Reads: **1800** rpm
